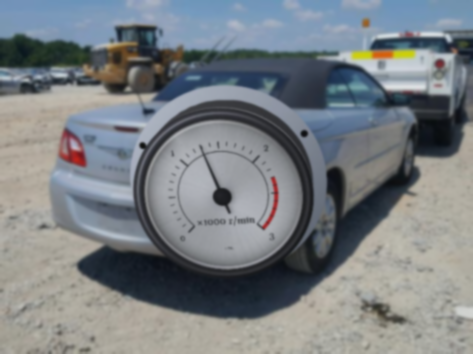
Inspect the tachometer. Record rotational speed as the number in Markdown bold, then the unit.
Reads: **1300** rpm
